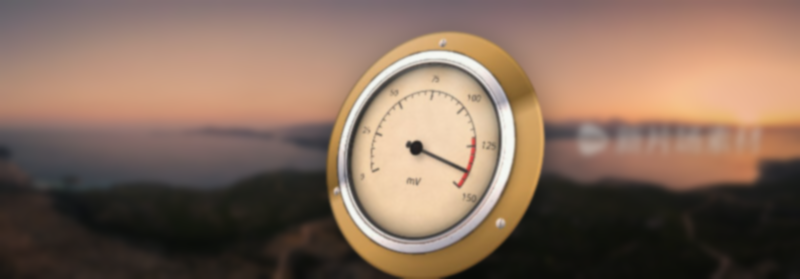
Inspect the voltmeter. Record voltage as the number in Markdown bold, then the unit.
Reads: **140** mV
